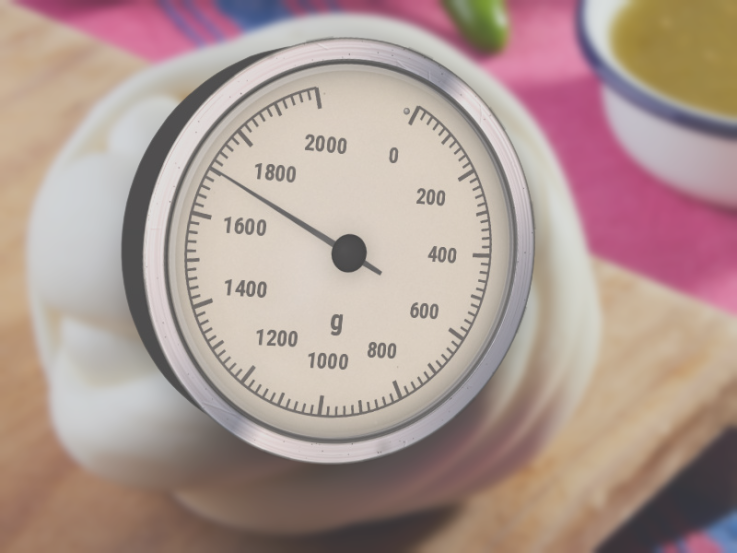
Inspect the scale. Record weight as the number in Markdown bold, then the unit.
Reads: **1700** g
